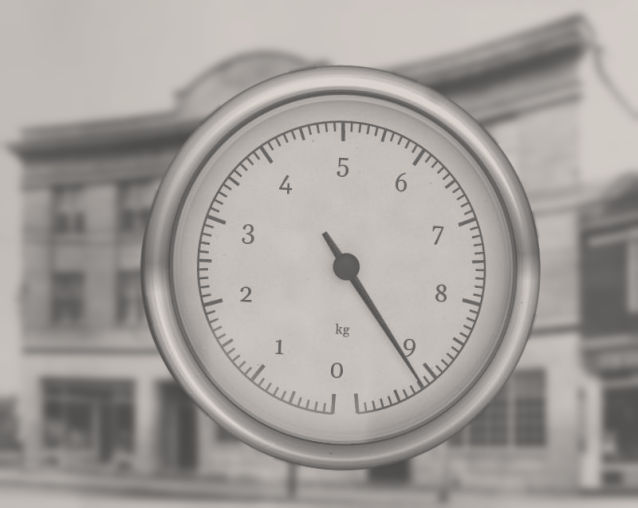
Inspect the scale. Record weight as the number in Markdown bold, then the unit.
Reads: **9.2** kg
